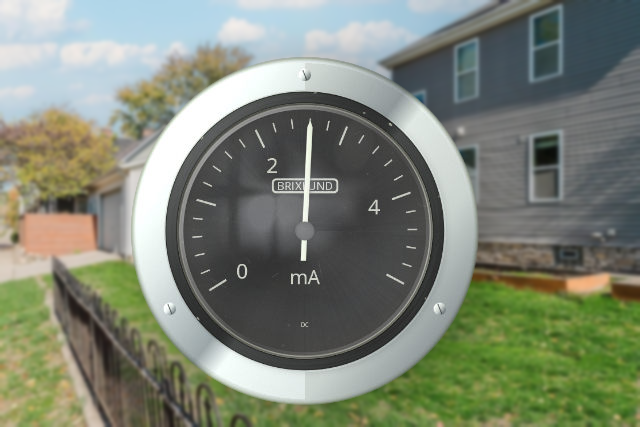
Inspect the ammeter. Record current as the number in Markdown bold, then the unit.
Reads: **2.6** mA
